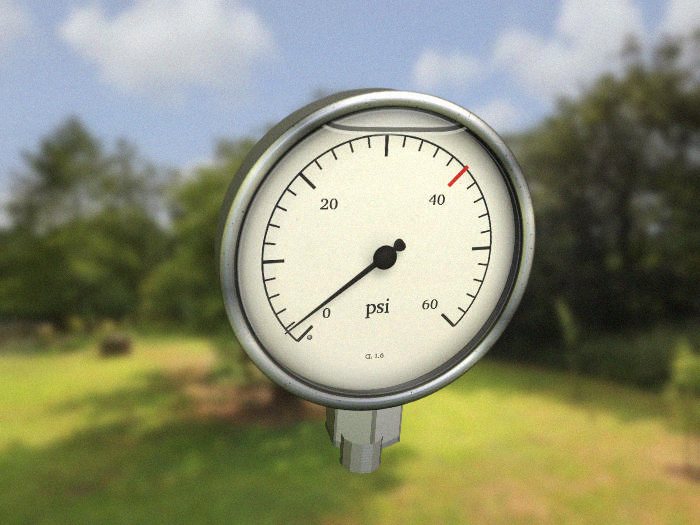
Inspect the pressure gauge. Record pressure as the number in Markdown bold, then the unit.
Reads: **2** psi
